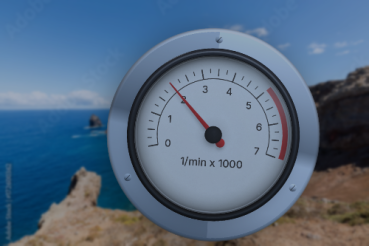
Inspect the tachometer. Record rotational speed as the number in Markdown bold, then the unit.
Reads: **2000** rpm
